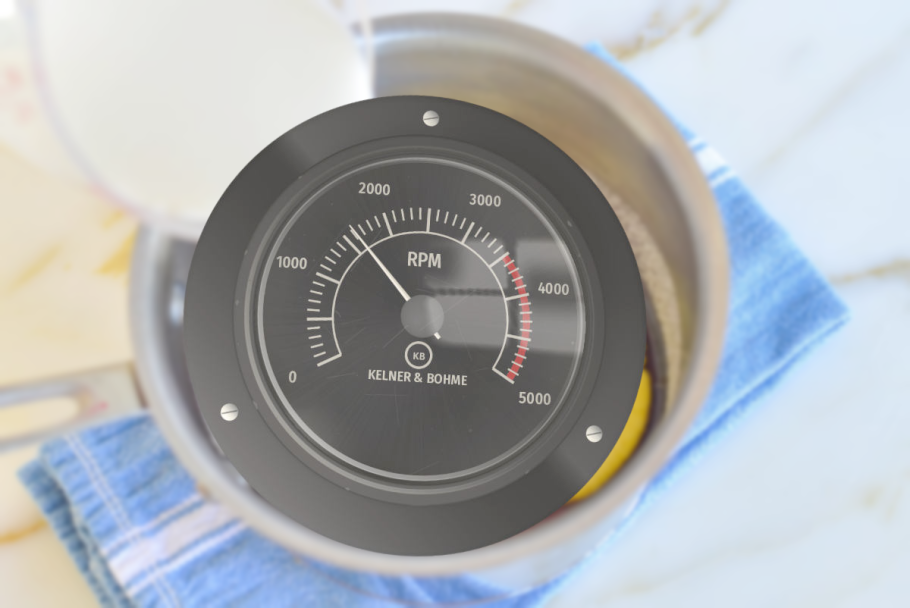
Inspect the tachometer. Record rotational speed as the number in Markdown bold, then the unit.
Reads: **1600** rpm
